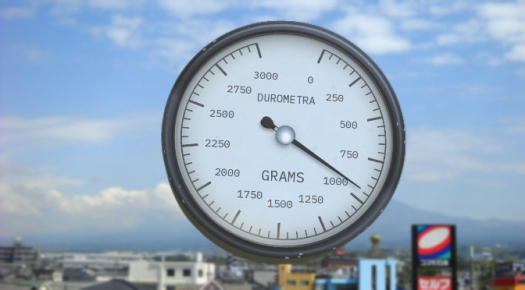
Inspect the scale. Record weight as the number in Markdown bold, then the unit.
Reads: **950** g
